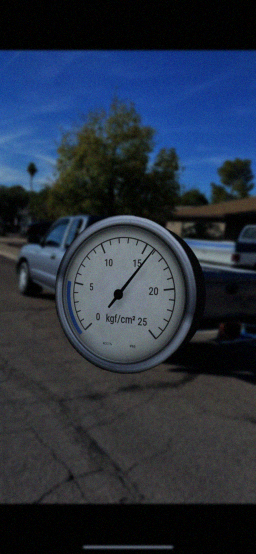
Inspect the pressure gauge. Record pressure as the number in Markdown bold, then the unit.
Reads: **16** kg/cm²
